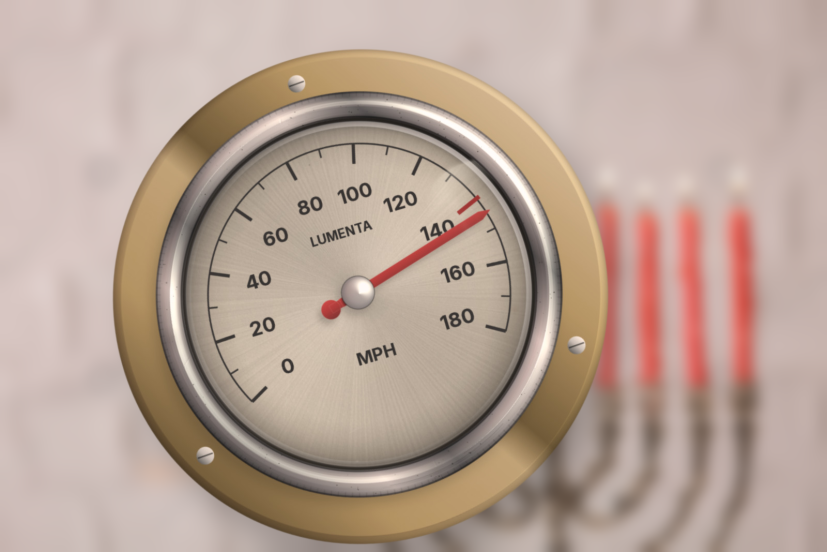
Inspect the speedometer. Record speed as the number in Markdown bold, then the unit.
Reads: **145** mph
